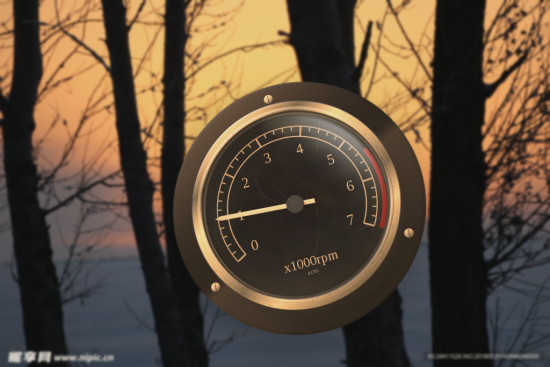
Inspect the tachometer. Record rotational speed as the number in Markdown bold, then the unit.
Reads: **1000** rpm
